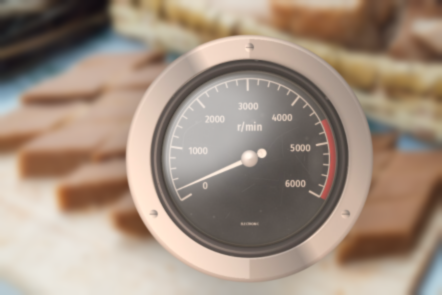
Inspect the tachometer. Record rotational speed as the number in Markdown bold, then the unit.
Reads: **200** rpm
